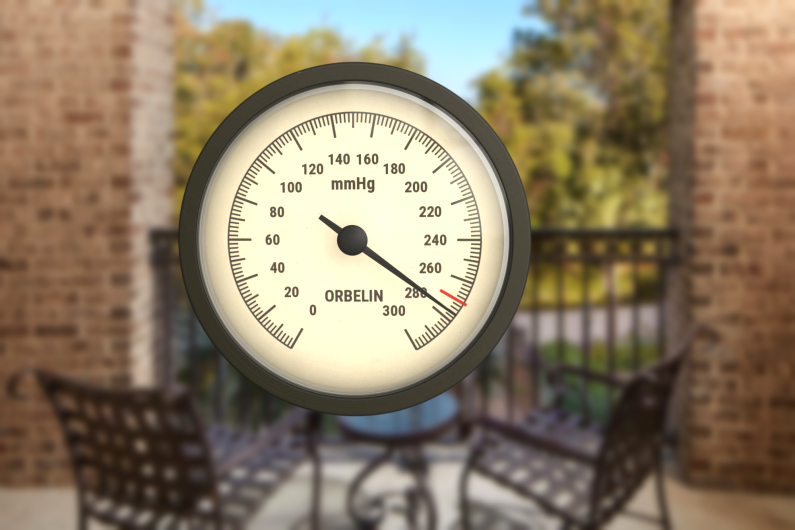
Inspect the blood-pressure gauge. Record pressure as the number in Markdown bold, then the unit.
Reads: **276** mmHg
